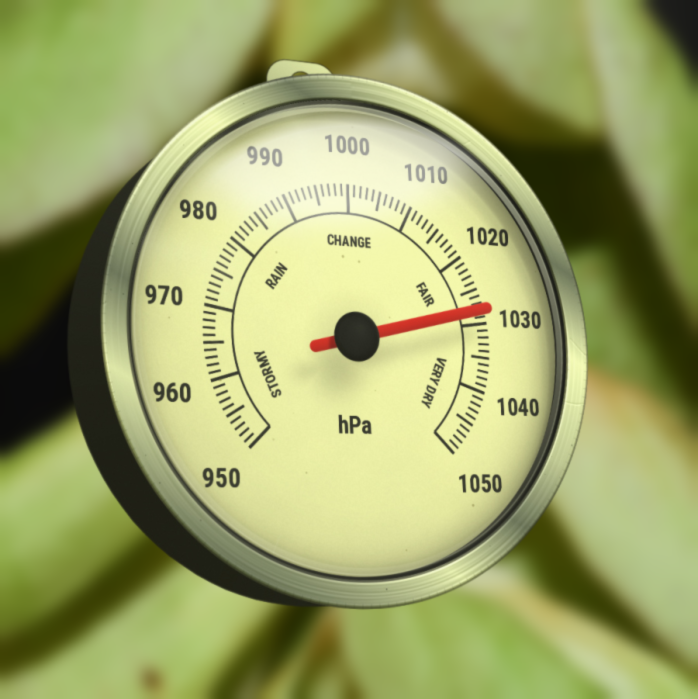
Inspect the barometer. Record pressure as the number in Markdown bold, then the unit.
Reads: **1028** hPa
